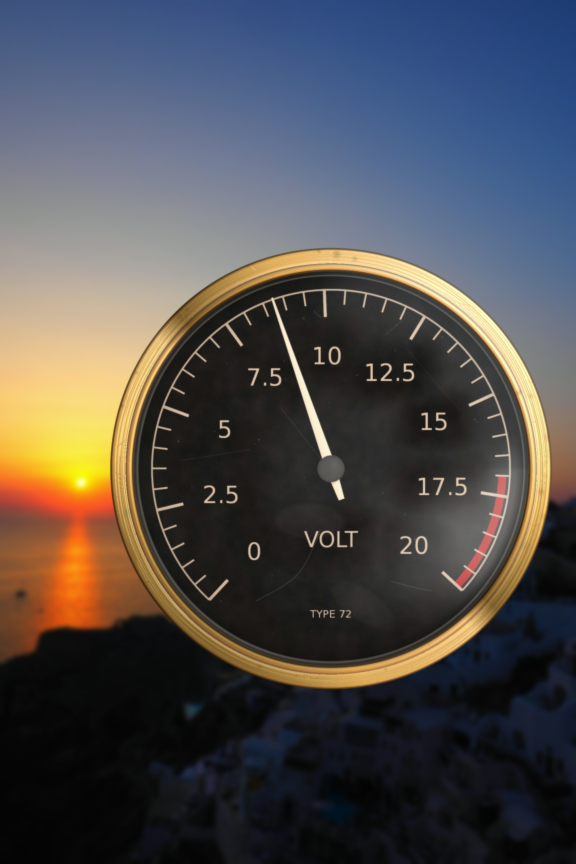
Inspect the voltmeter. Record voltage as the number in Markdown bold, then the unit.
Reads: **8.75** V
